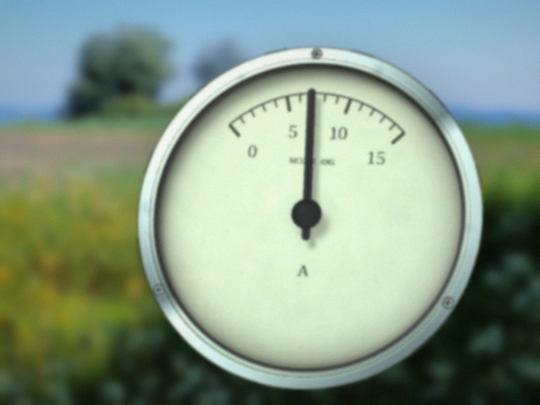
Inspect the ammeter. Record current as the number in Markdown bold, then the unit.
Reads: **7** A
